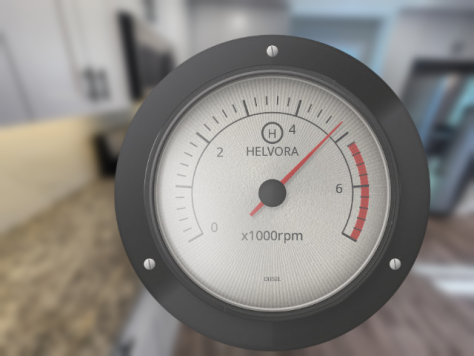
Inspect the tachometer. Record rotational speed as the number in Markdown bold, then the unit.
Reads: **4800** rpm
